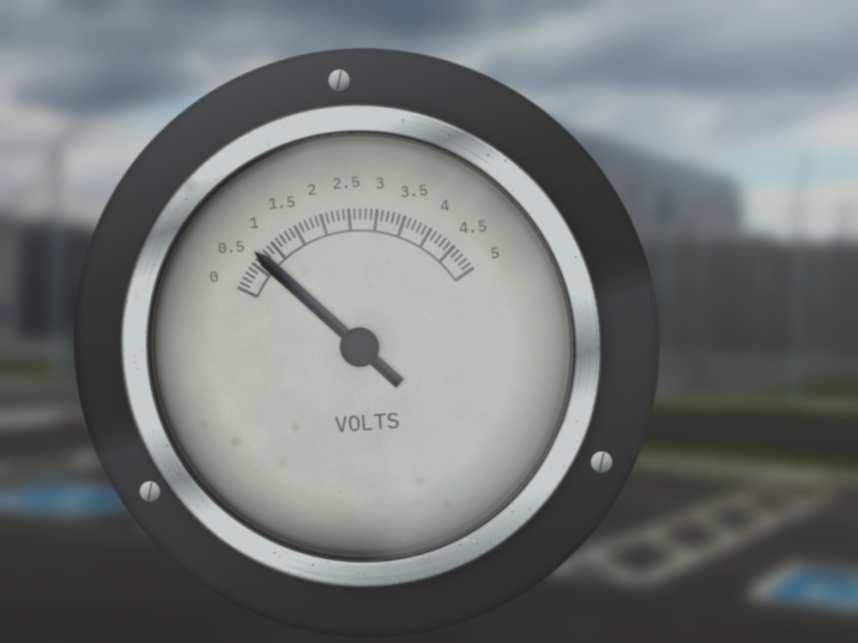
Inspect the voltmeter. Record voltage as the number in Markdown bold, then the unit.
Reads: **0.7** V
